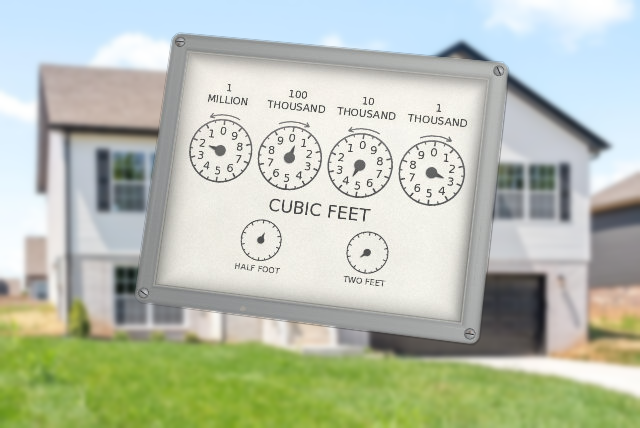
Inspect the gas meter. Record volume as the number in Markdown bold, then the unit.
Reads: **204300** ft³
